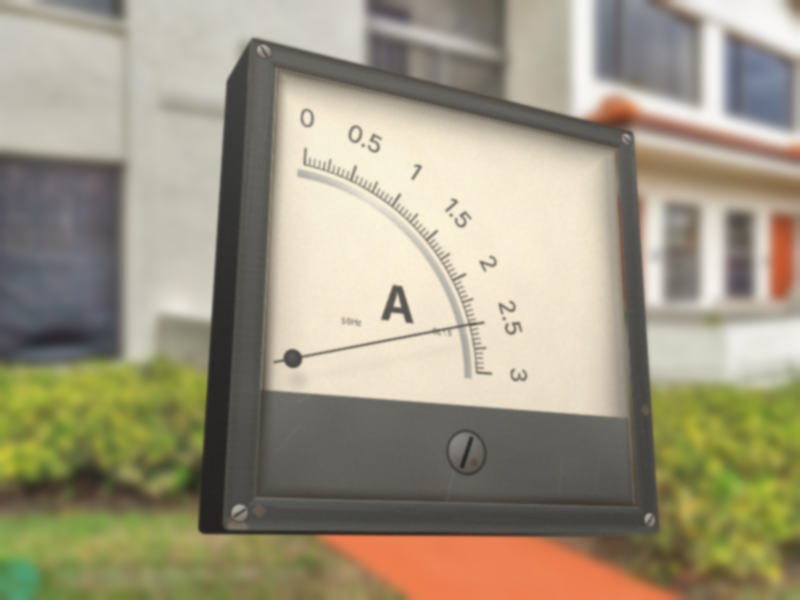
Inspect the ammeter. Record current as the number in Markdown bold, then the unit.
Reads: **2.5** A
